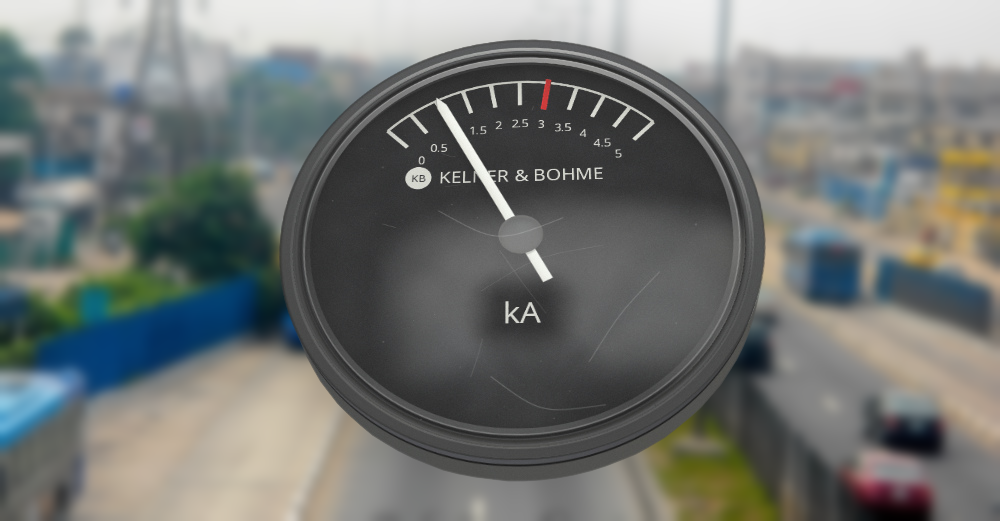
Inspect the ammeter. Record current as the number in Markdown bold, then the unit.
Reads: **1** kA
